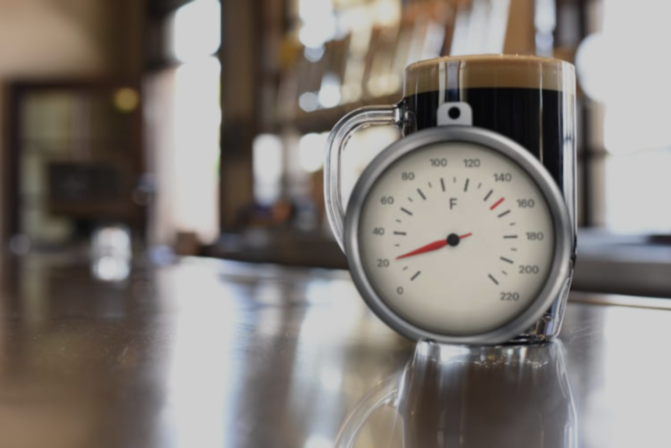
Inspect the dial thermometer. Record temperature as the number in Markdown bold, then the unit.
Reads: **20** °F
